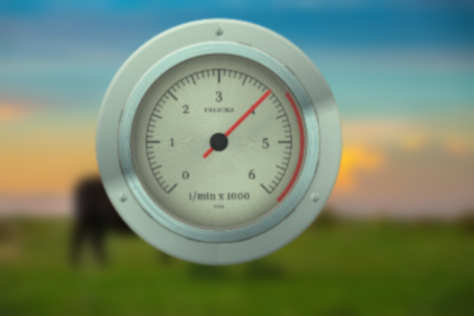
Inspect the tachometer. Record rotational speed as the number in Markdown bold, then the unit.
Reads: **4000** rpm
